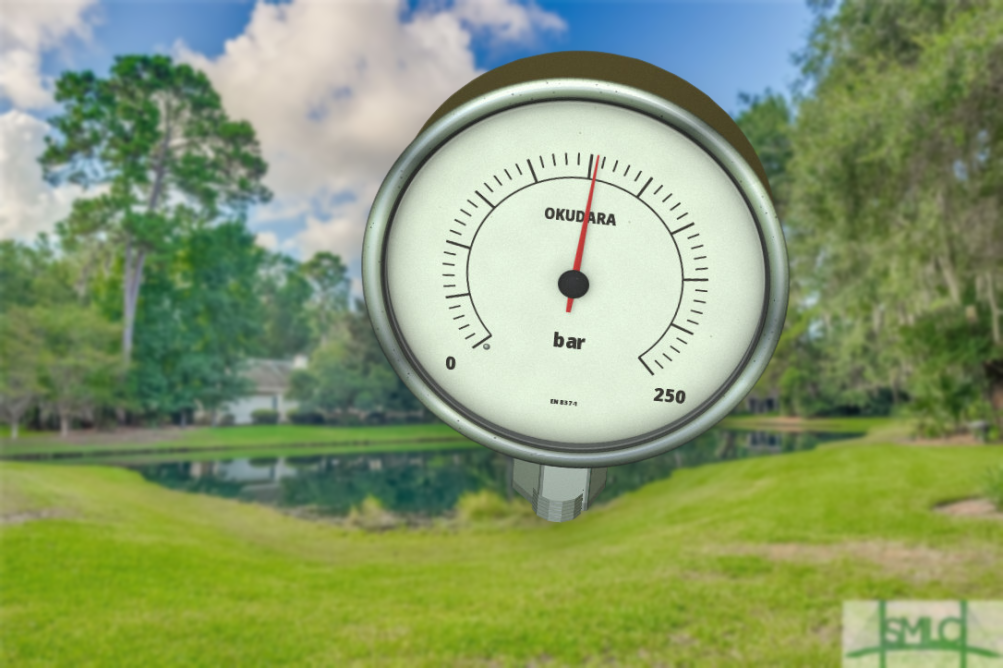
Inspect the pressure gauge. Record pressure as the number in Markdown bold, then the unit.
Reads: **127.5** bar
